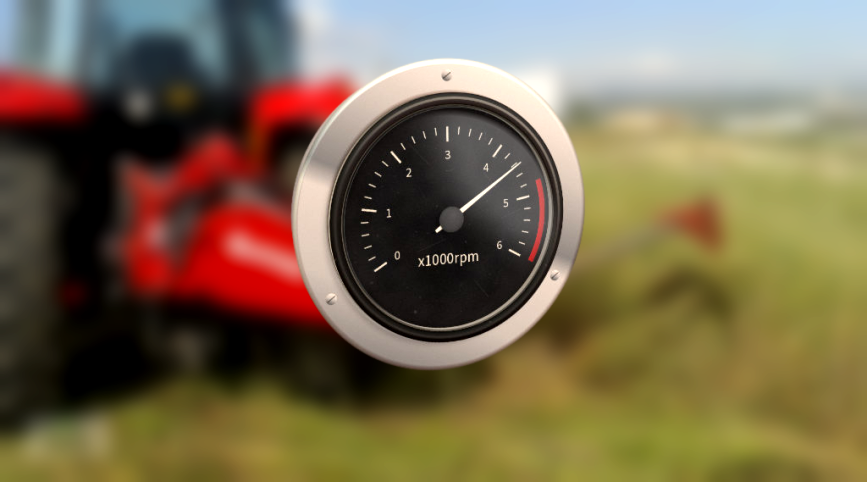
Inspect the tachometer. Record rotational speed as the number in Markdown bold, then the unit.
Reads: **4400** rpm
